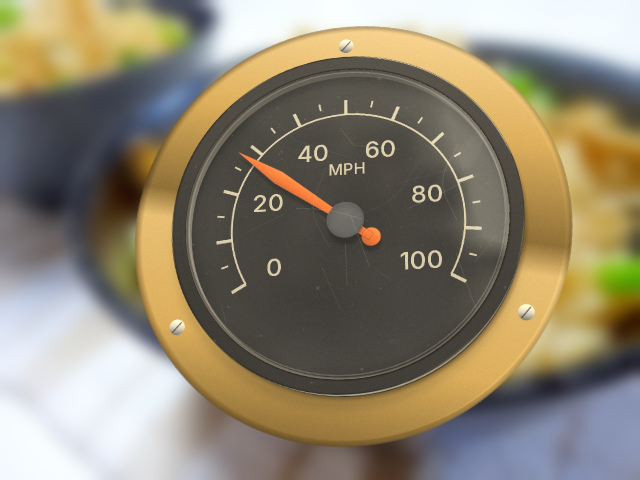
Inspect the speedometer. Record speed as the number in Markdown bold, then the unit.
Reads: **27.5** mph
